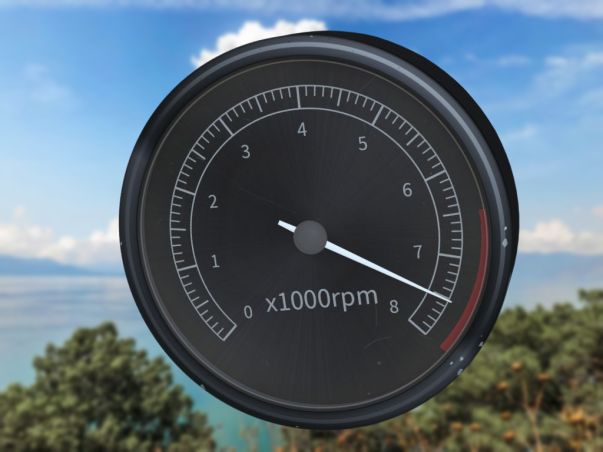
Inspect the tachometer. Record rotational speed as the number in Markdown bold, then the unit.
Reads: **7500** rpm
